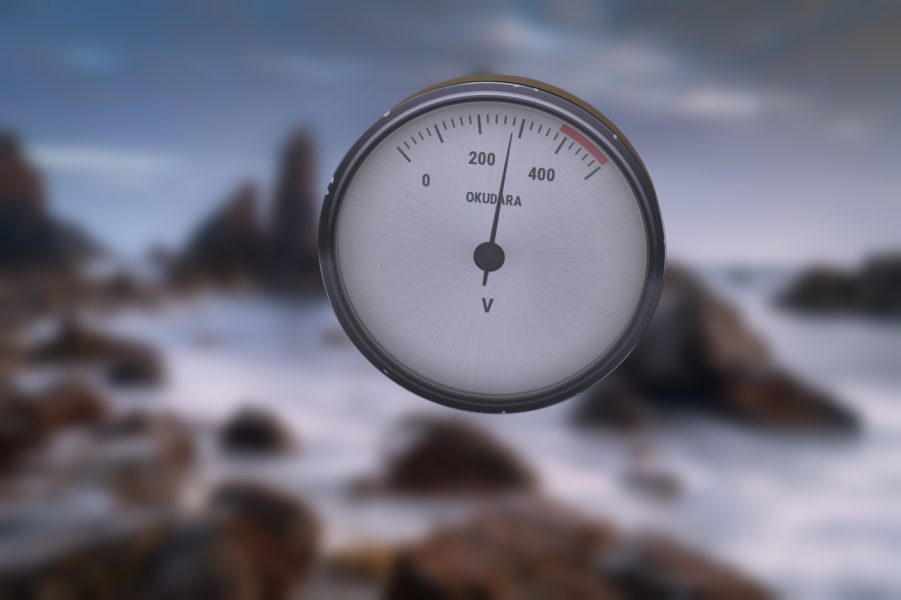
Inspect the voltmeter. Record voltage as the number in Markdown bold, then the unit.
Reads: **280** V
